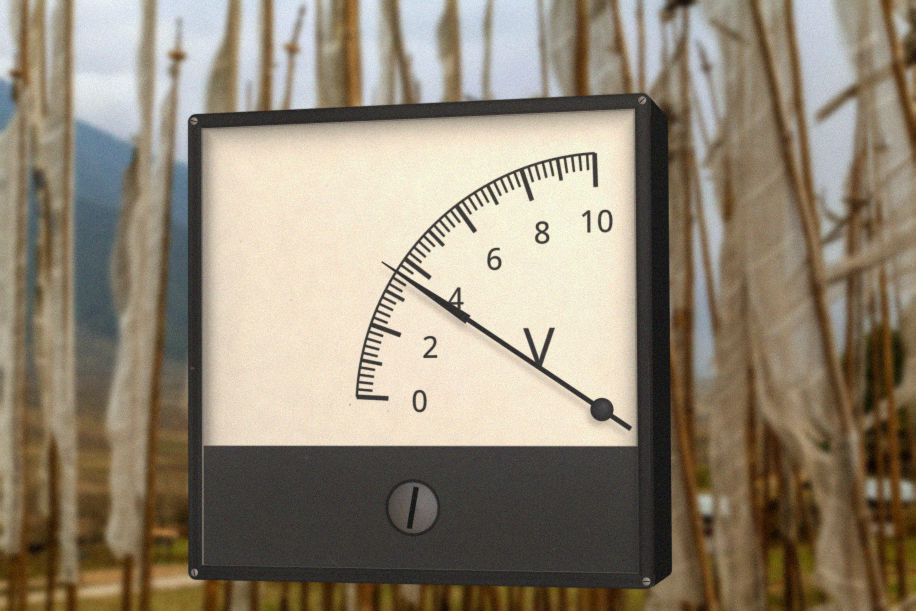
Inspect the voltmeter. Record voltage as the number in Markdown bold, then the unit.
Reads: **3.6** V
